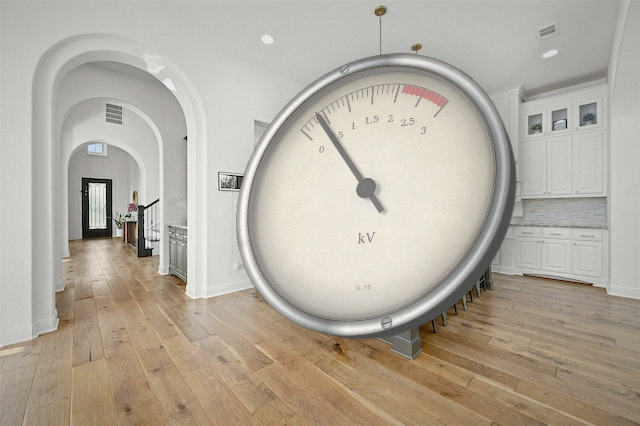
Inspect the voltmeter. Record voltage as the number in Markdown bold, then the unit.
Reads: **0.4** kV
